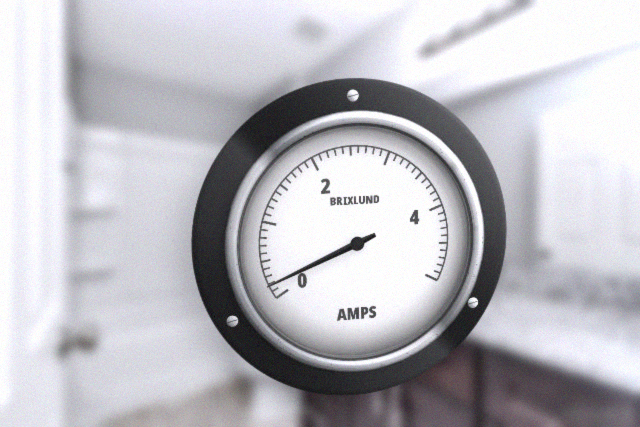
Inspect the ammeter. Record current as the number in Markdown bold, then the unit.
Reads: **0.2** A
